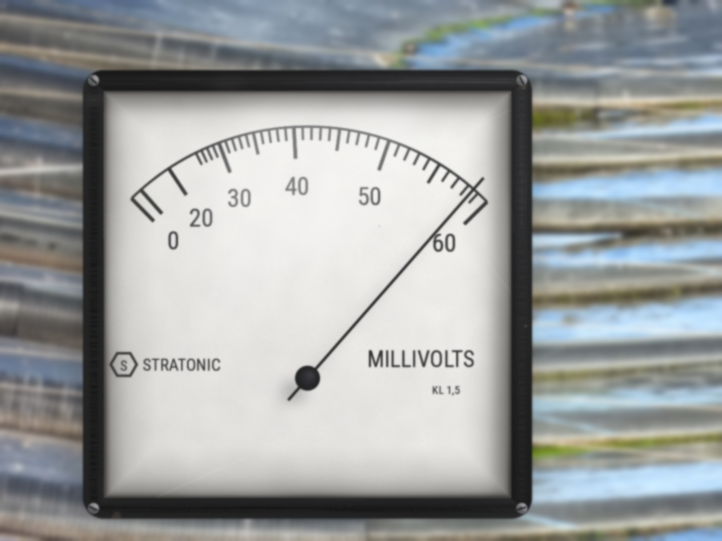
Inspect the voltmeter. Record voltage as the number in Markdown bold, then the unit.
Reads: **58.5** mV
